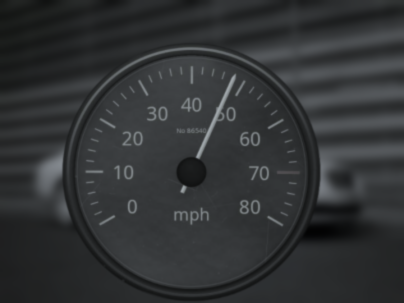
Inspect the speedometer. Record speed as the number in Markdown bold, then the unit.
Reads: **48** mph
